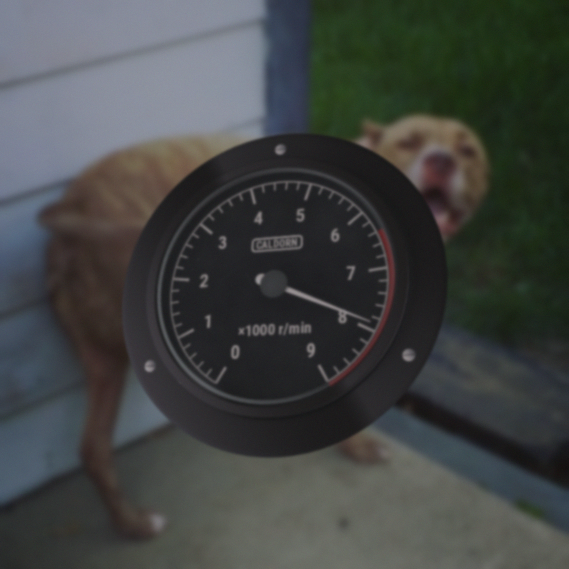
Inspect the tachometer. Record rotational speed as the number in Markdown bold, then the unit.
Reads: **7900** rpm
